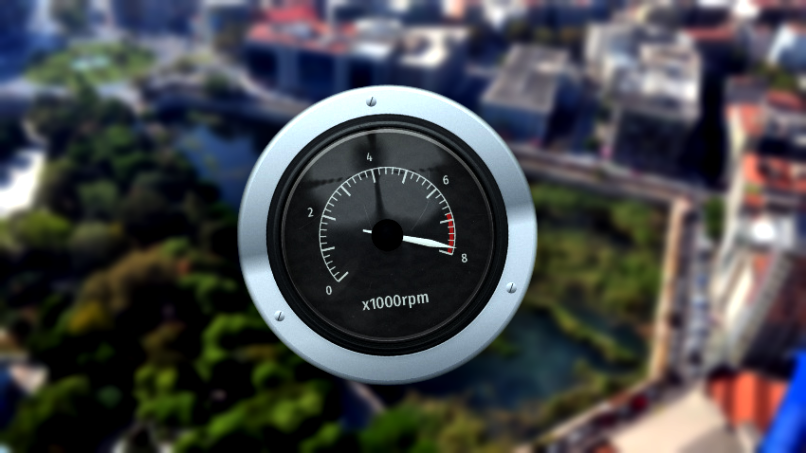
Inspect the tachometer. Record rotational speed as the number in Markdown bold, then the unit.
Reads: **7800** rpm
